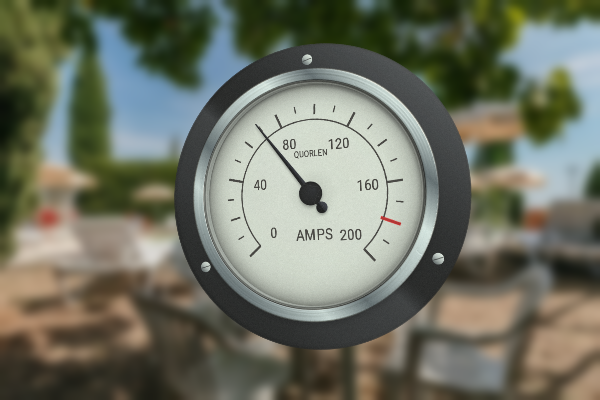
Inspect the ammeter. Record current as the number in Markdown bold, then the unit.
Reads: **70** A
